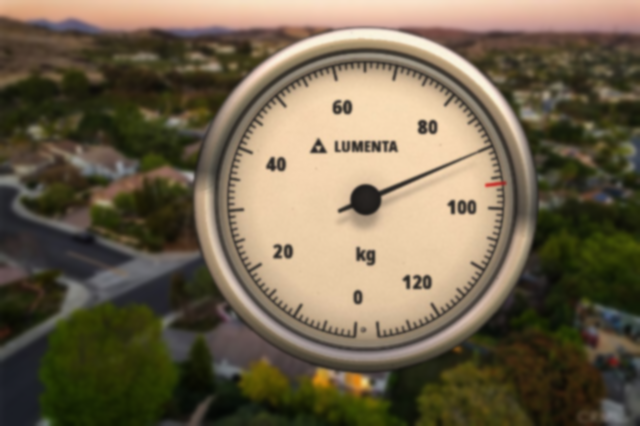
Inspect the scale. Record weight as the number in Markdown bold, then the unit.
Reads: **90** kg
